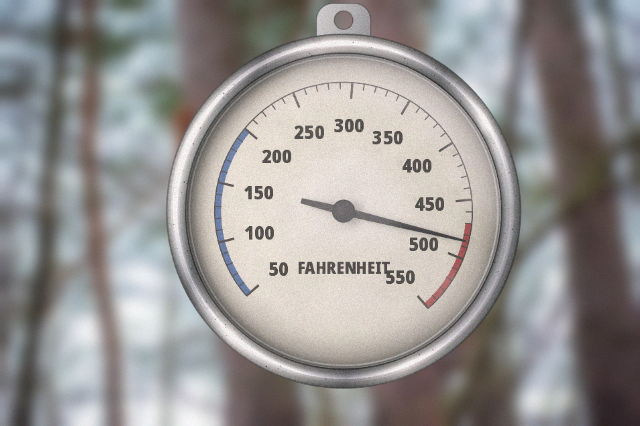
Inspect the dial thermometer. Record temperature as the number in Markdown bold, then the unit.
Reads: **485** °F
